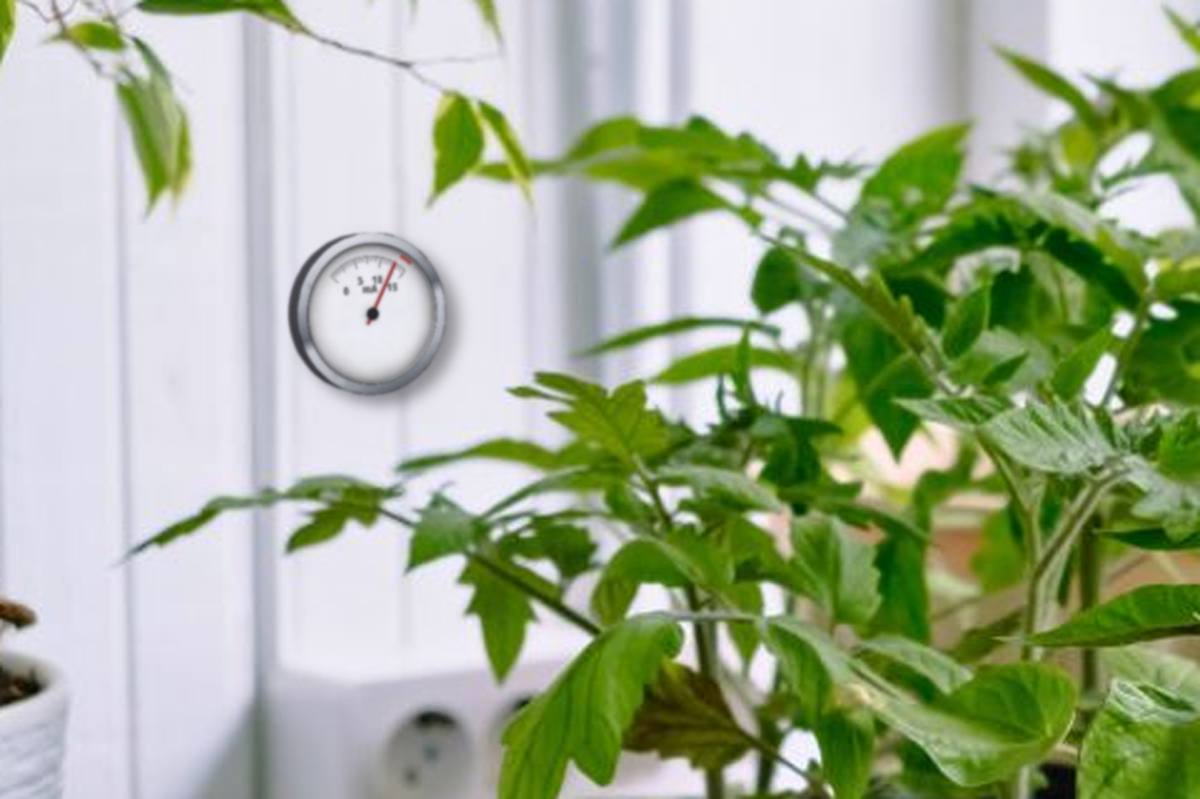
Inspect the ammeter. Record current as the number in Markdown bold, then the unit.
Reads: **12.5** mA
